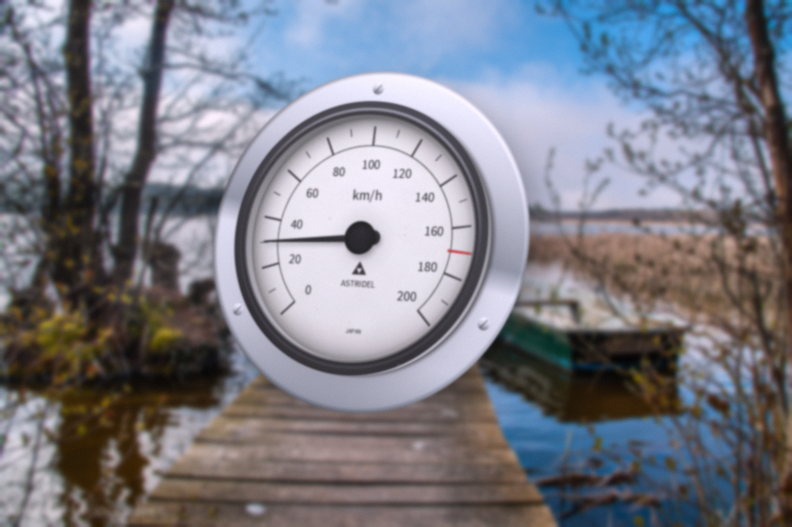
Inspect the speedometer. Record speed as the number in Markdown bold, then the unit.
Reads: **30** km/h
